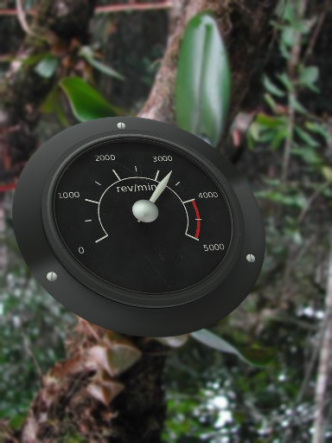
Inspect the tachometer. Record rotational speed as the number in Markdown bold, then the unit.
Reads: **3250** rpm
